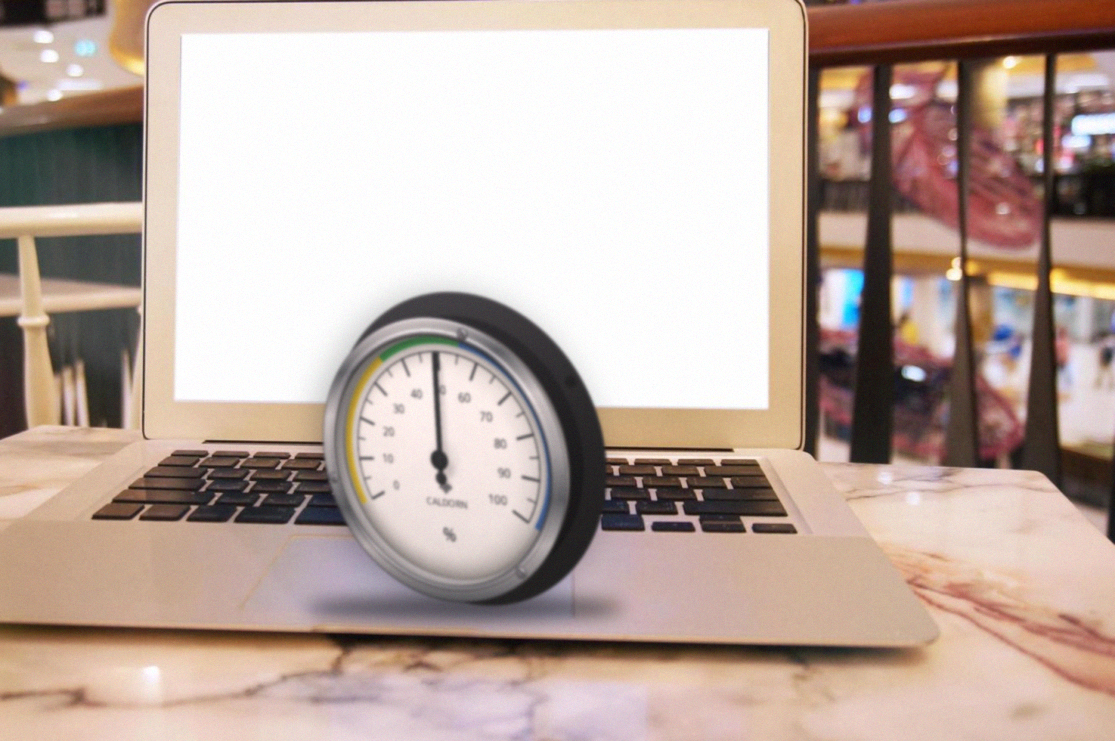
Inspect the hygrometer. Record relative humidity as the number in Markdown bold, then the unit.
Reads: **50** %
